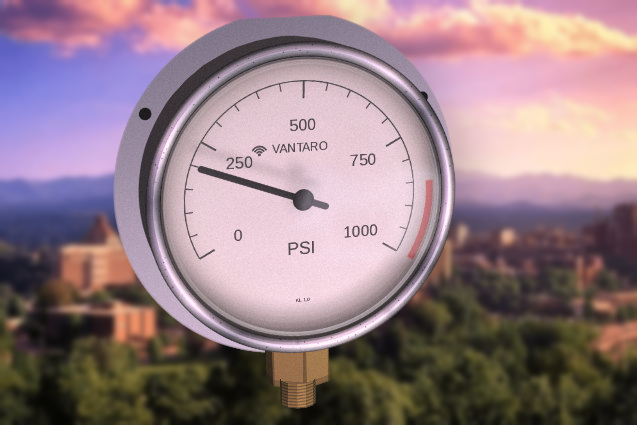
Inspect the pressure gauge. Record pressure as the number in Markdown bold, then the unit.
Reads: **200** psi
